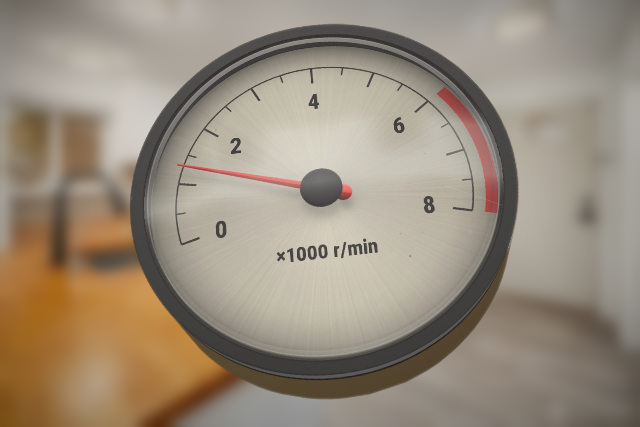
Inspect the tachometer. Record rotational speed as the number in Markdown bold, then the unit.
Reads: **1250** rpm
